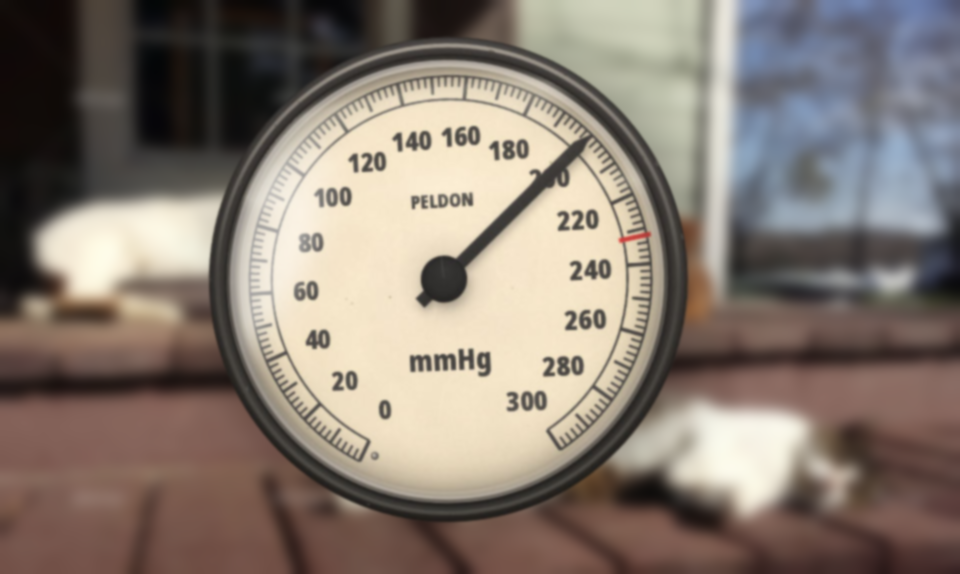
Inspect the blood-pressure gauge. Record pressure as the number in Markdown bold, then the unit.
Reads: **200** mmHg
